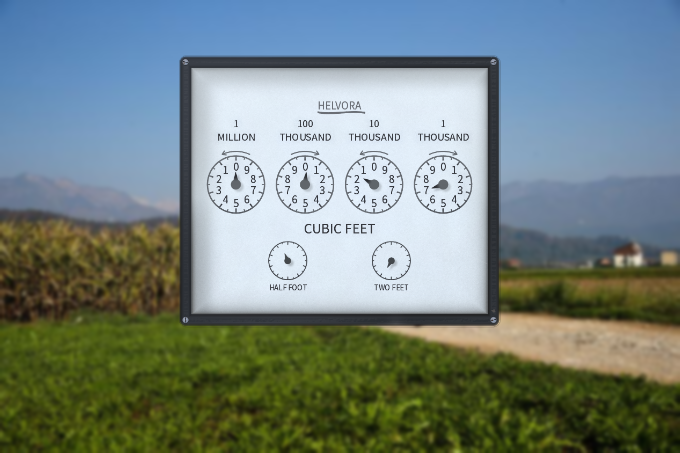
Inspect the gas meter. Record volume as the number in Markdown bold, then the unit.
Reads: **1700** ft³
